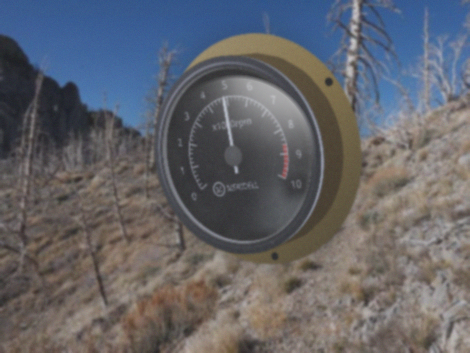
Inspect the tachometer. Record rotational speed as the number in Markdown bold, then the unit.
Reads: **5000** rpm
